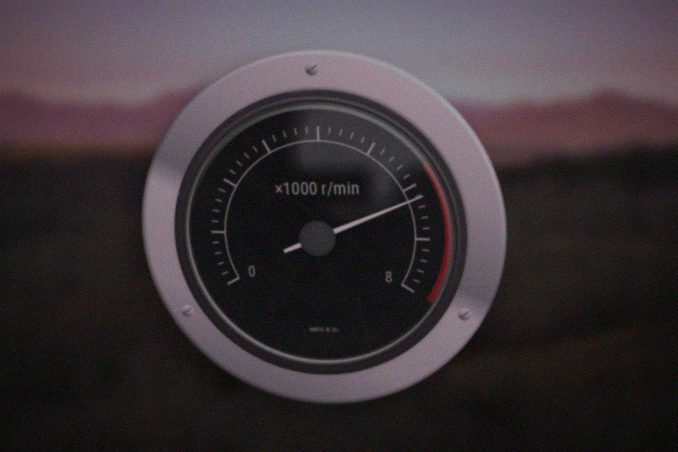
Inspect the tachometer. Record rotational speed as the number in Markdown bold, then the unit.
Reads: **6200** rpm
